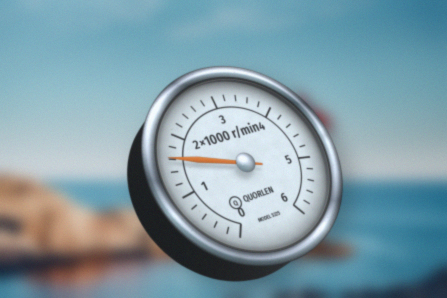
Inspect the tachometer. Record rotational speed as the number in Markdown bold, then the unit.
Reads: **1600** rpm
